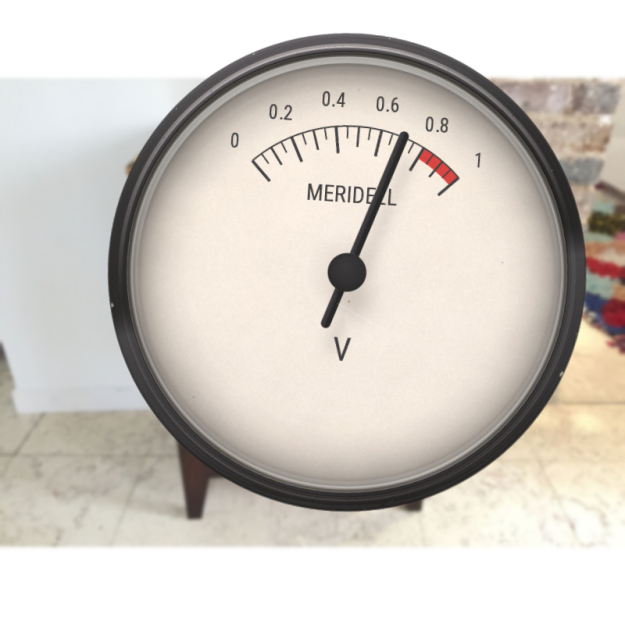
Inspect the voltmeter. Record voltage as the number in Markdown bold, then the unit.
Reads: **0.7** V
